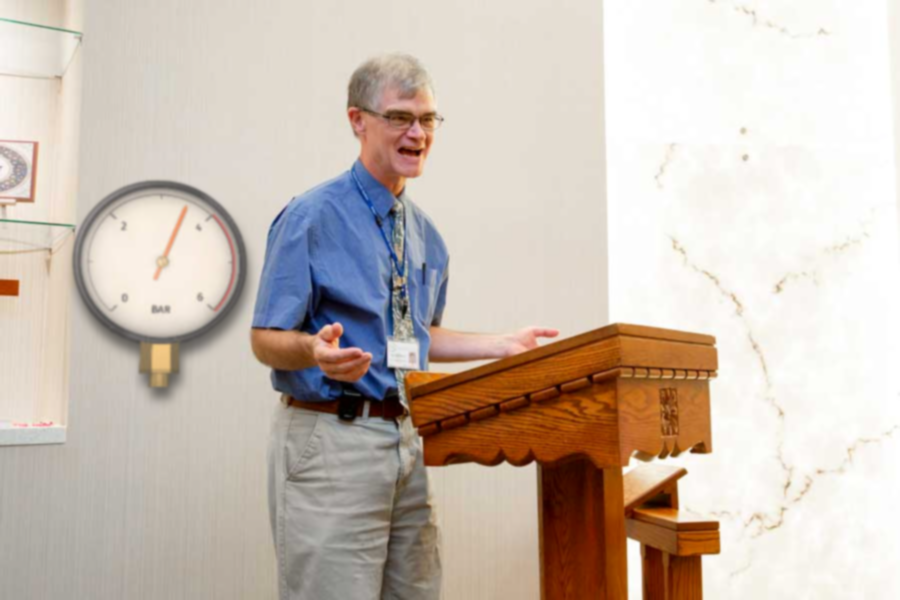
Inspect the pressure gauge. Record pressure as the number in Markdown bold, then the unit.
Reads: **3.5** bar
